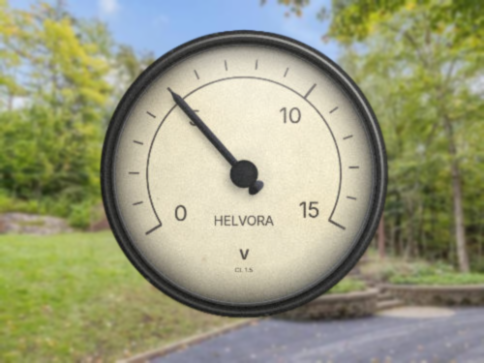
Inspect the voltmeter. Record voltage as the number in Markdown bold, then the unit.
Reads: **5** V
